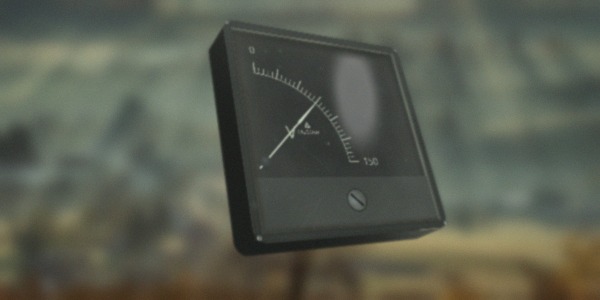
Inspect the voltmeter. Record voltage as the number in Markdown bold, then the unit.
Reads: **75** V
